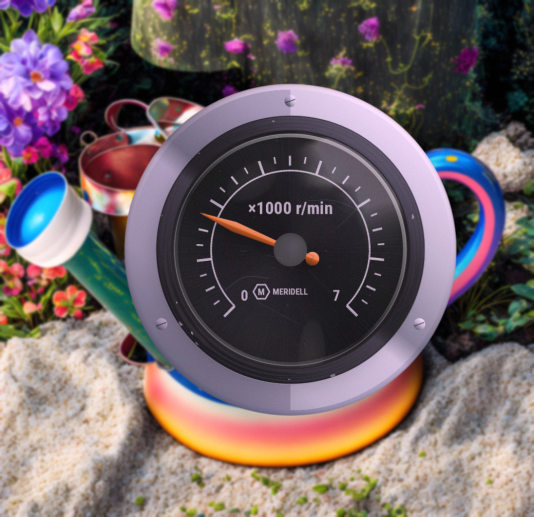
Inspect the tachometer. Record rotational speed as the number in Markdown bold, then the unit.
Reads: **1750** rpm
